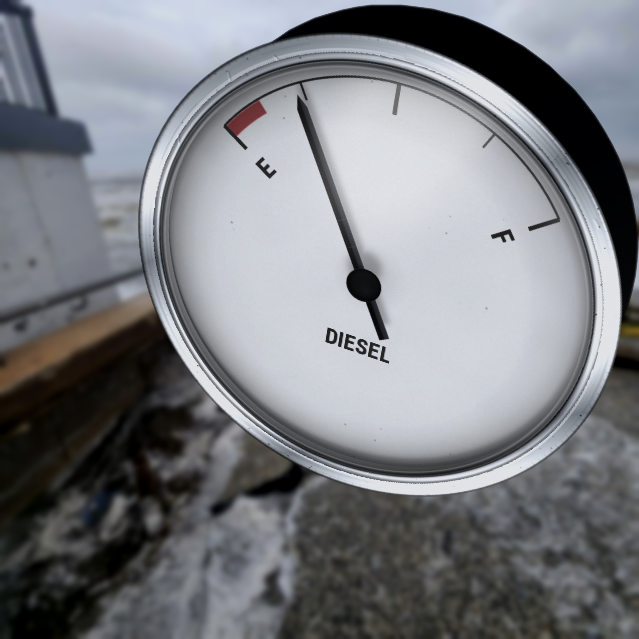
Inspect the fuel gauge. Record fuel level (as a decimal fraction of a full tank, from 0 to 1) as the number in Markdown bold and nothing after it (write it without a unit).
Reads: **0.25**
